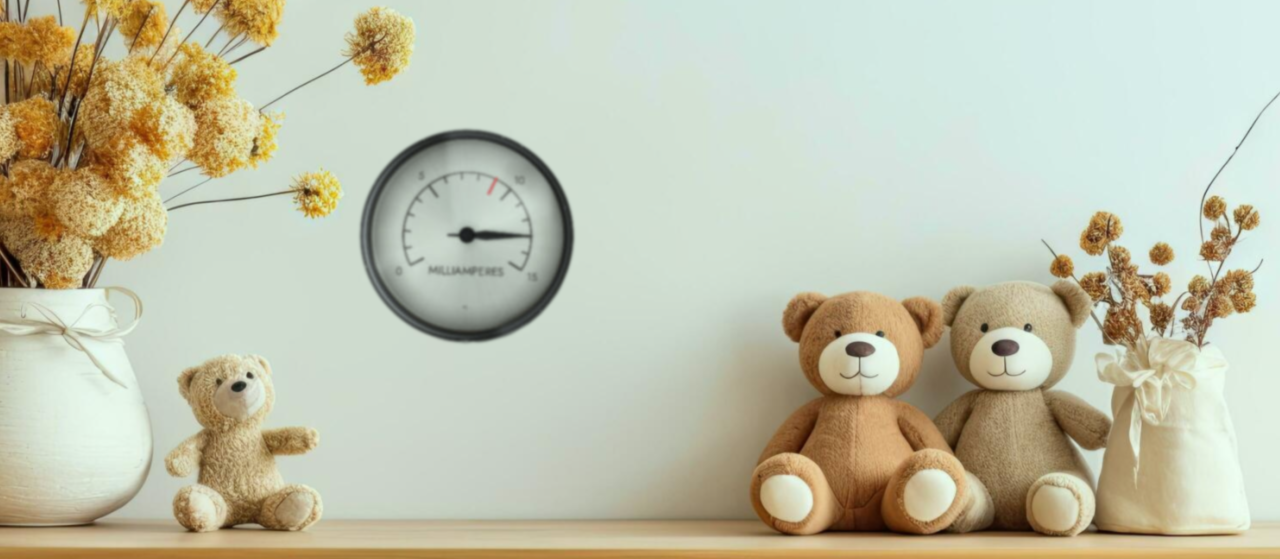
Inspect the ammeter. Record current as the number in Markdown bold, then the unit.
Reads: **13** mA
